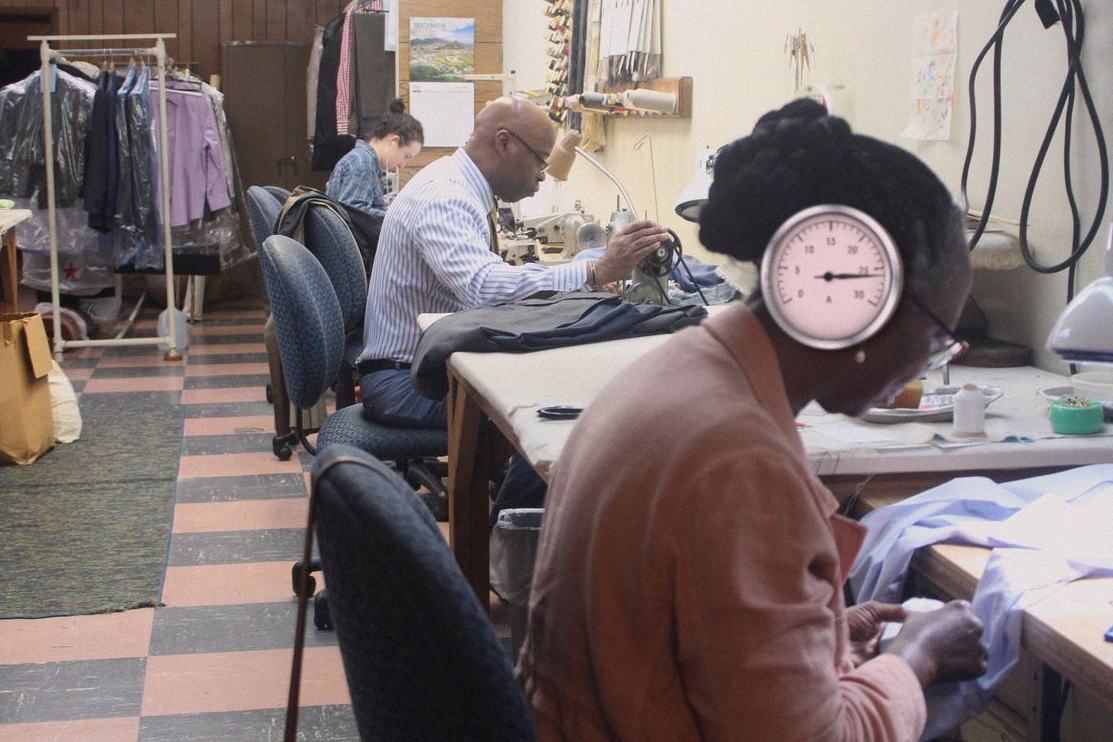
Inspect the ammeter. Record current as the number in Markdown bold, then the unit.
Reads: **26** A
